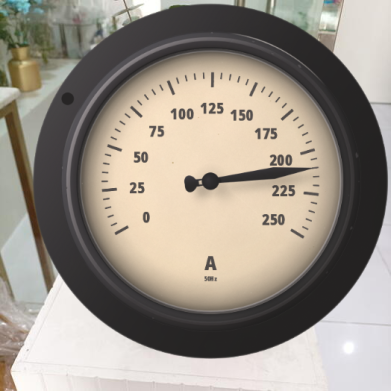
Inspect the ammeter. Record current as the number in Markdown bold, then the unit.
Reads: **210** A
